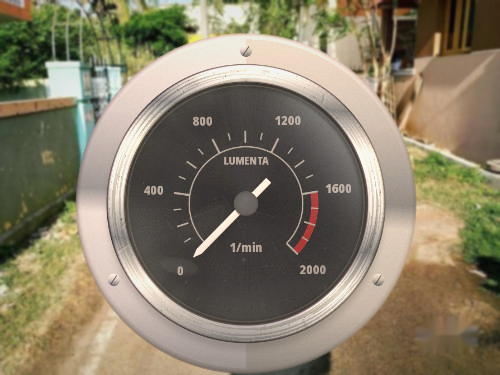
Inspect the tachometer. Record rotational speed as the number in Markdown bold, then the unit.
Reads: **0** rpm
